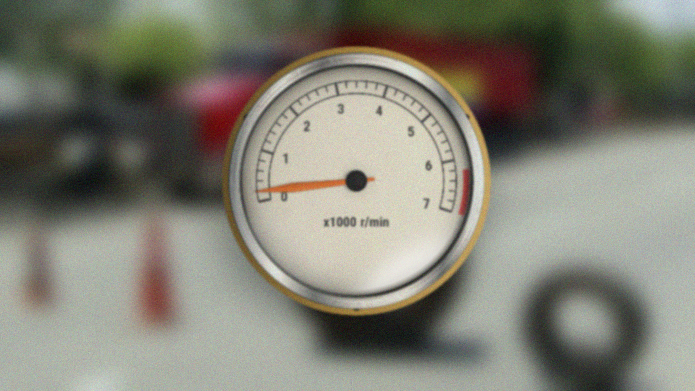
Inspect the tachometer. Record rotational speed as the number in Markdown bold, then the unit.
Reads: **200** rpm
